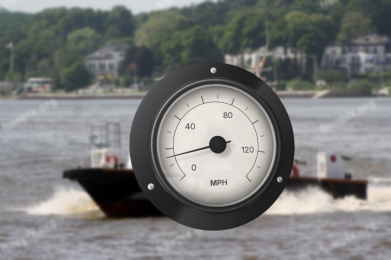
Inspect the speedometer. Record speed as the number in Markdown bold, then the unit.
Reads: **15** mph
